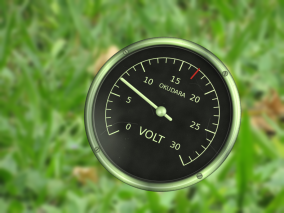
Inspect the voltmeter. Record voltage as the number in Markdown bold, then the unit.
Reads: **7** V
